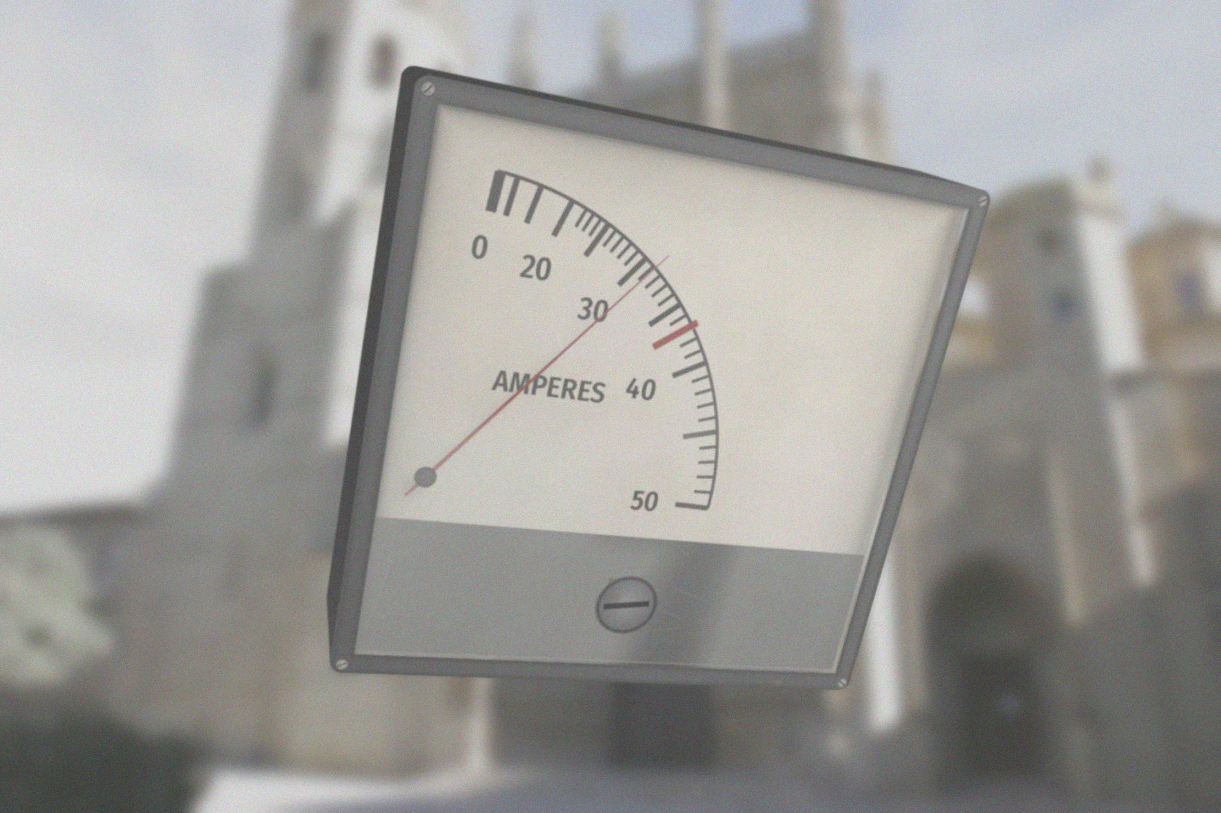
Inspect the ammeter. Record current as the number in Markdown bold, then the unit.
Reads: **31** A
